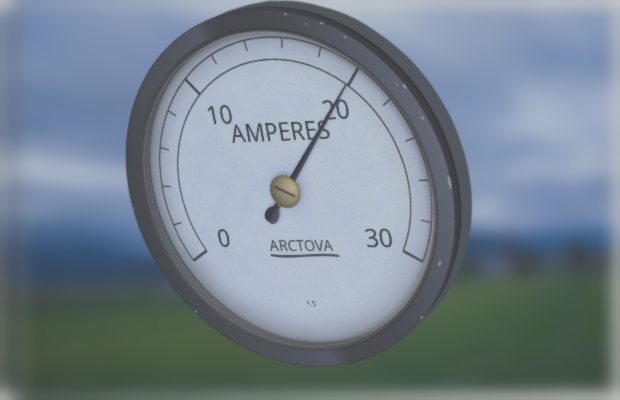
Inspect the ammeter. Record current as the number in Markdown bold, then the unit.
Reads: **20** A
